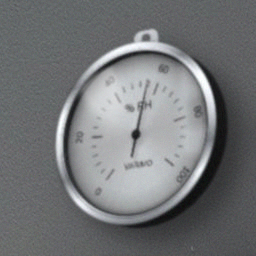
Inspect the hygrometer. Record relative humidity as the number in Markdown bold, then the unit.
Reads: **56** %
